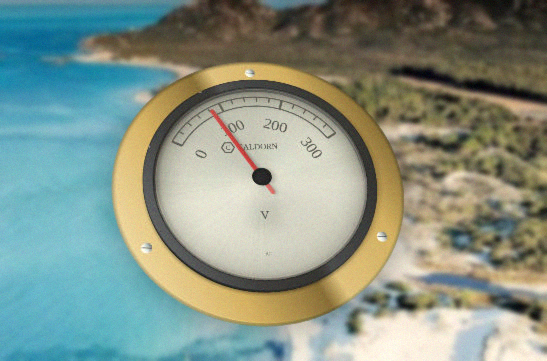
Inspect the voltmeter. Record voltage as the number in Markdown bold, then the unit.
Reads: **80** V
